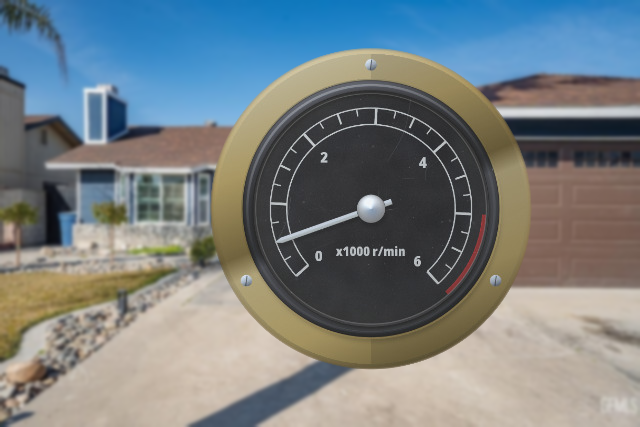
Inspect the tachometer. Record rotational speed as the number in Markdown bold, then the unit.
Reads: **500** rpm
